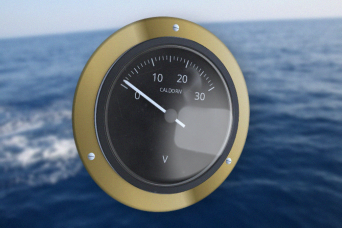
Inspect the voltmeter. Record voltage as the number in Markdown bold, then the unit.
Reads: **1** V
